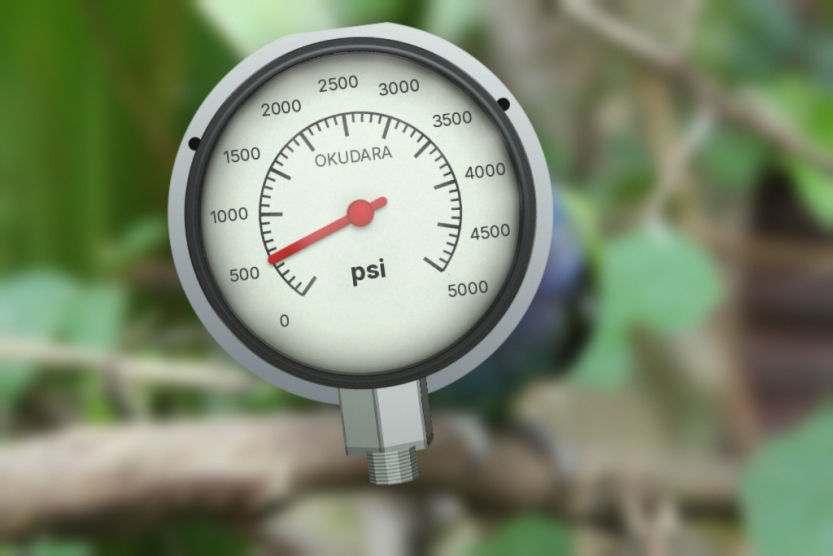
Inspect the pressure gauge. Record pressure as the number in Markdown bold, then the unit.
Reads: **500** psi
